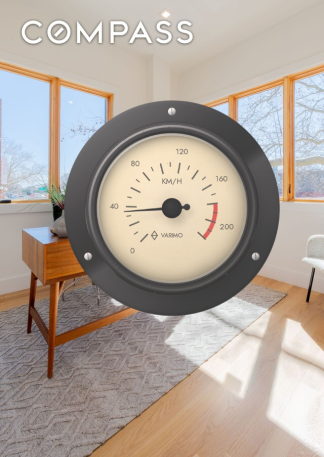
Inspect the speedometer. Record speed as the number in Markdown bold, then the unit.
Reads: **35** km/h
